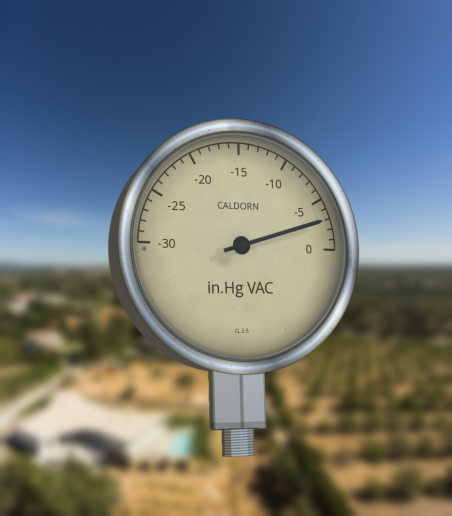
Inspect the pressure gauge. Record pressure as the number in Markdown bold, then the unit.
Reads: **-3** inHg
